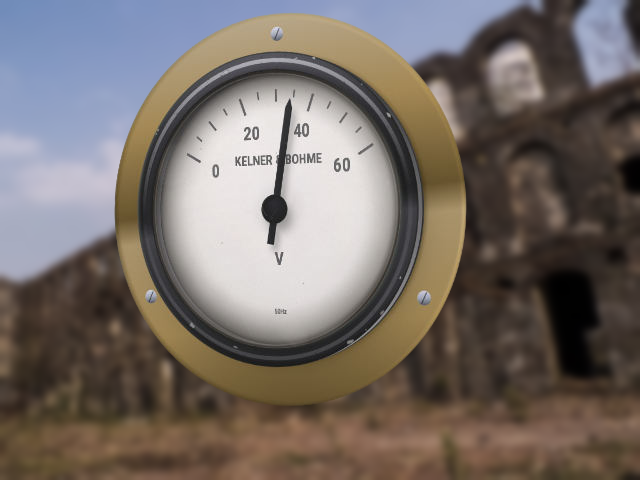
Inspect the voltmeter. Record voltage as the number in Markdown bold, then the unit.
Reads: **35** V
